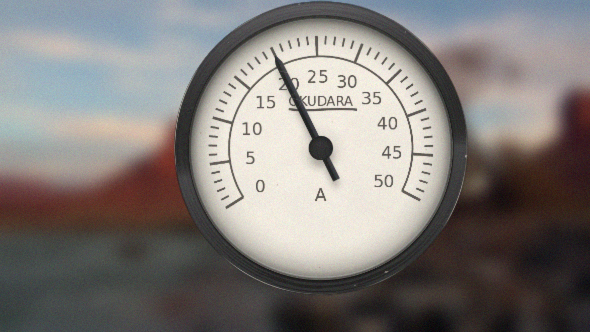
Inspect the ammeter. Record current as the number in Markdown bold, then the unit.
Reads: **20** A
